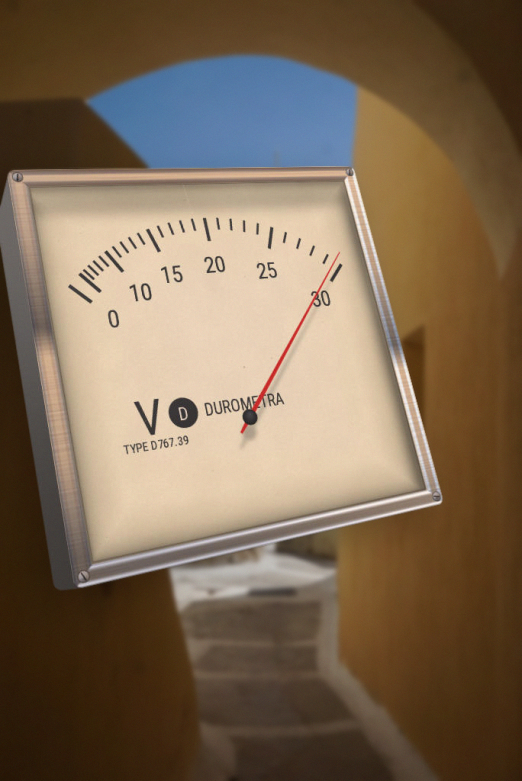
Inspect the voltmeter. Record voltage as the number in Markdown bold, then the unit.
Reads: **29.5** V
